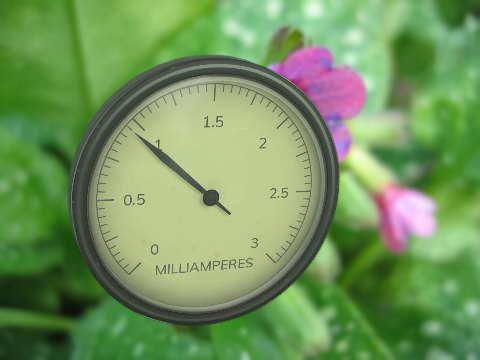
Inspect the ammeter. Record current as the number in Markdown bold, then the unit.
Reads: **0.95** mA
